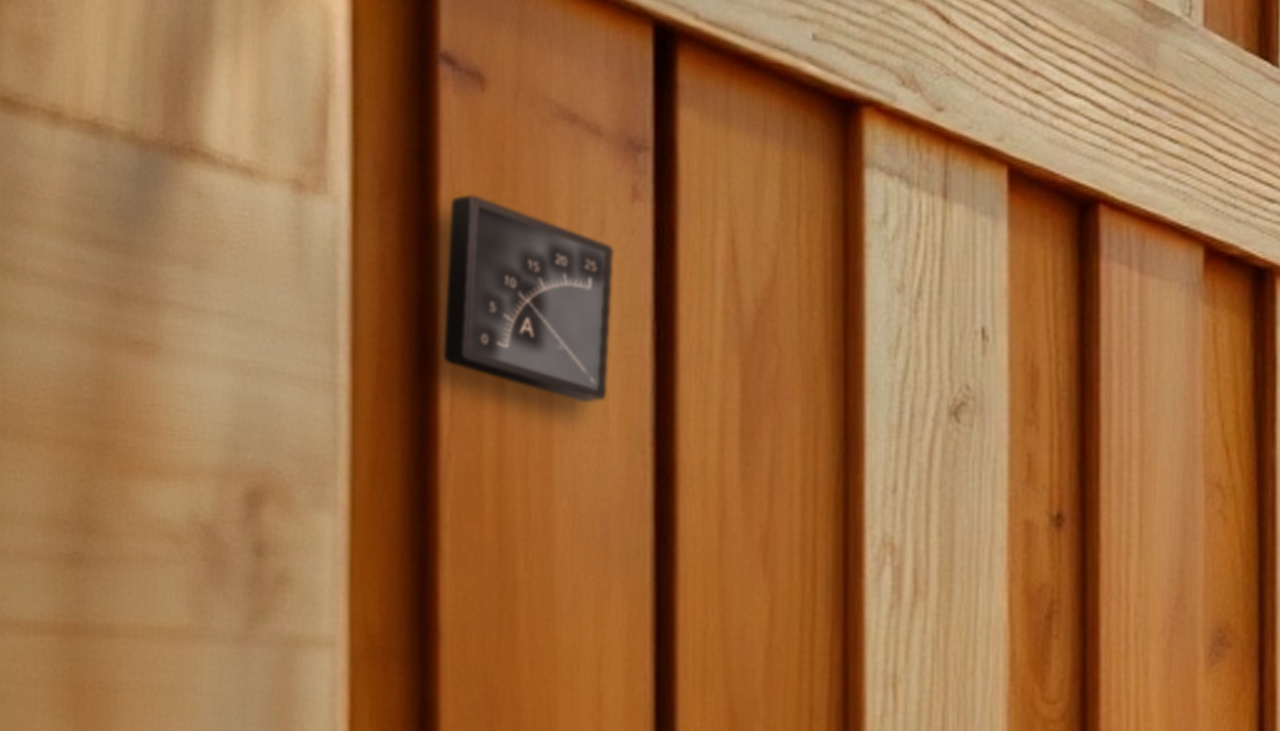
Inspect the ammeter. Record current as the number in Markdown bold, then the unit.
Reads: **10** A
